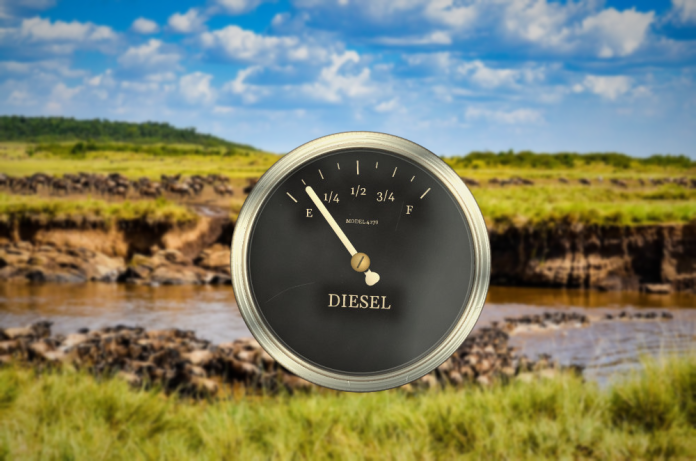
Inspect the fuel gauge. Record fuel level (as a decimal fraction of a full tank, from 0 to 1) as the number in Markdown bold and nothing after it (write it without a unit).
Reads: **0.125**
